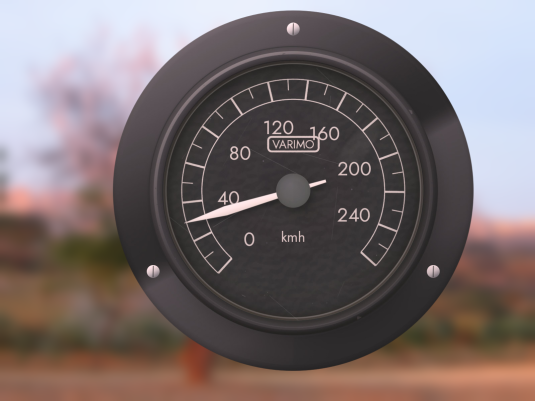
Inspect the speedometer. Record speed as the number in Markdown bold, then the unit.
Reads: **30** km/h
